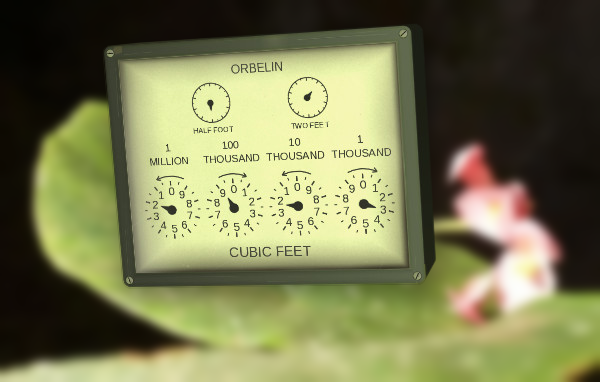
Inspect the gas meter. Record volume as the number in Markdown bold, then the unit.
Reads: **192300** ft³
